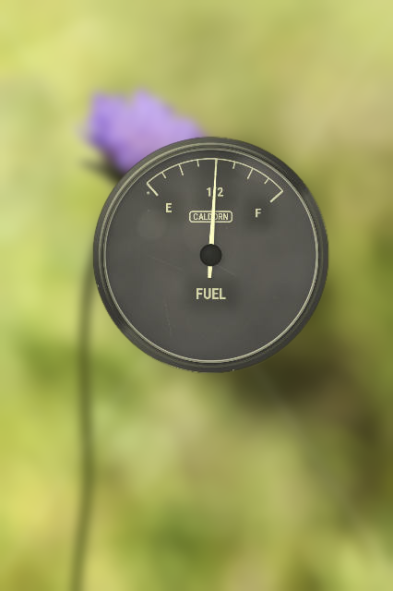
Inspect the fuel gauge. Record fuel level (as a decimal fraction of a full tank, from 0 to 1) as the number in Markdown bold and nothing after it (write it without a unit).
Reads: **0.5**
